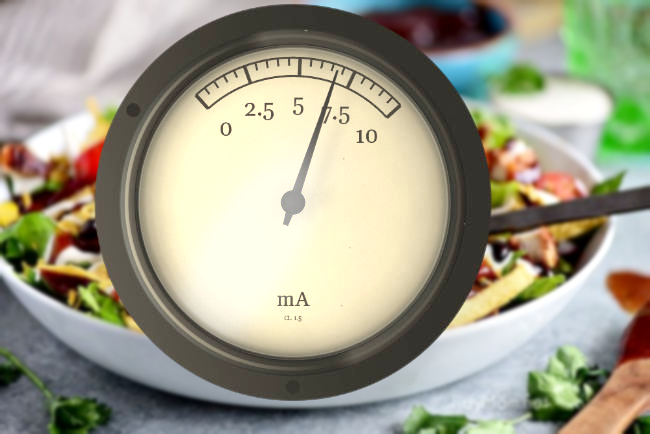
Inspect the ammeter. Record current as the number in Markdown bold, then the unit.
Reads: **6.75** mA
